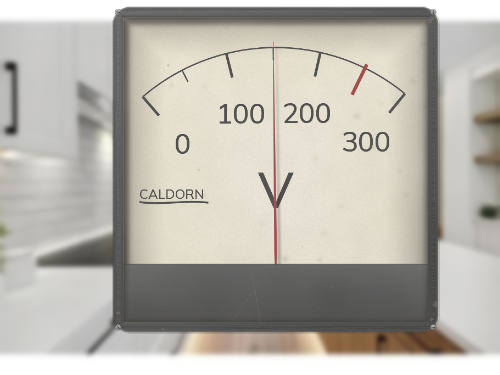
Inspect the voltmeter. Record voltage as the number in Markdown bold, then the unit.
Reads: **150** V
